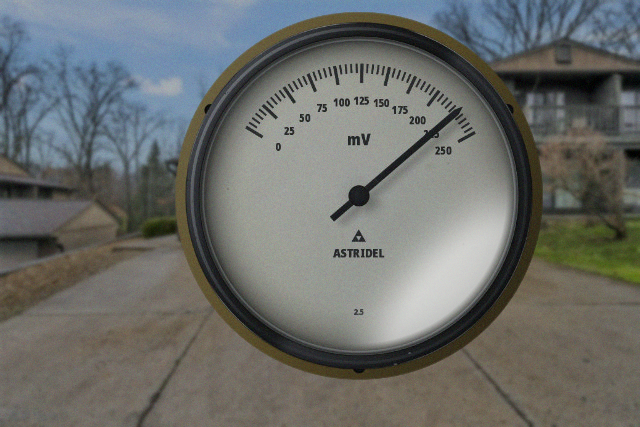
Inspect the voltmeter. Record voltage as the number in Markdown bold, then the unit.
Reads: **225** mV
